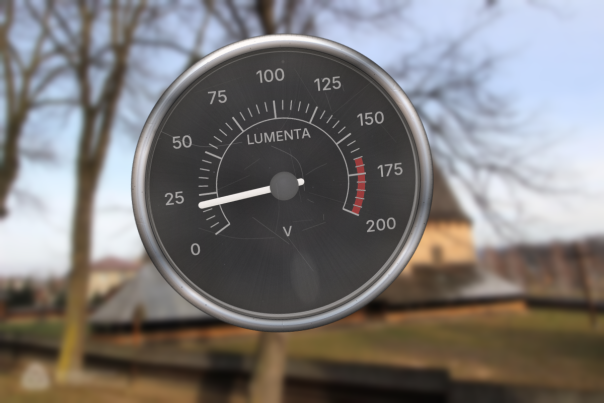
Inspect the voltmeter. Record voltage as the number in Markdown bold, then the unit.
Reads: **20** V
